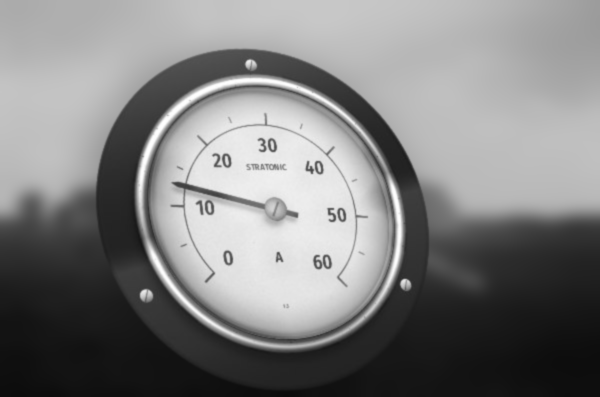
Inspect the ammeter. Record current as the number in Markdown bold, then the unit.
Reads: **12.5** A
